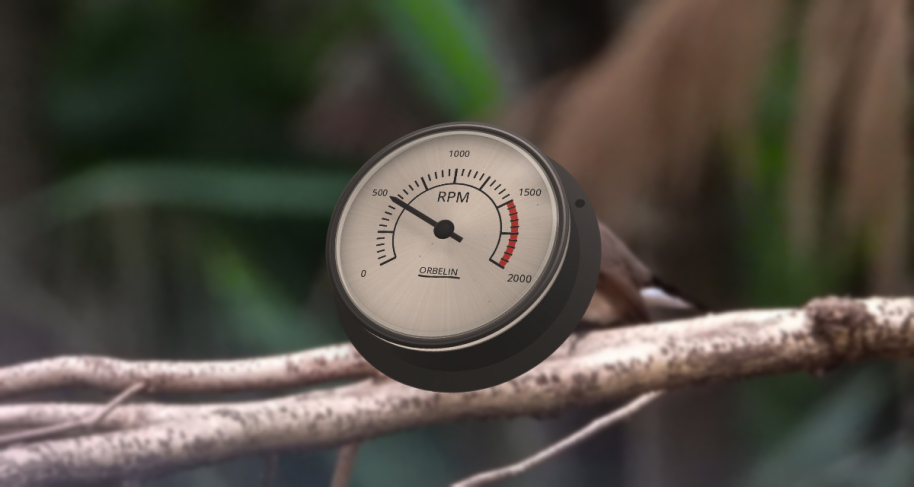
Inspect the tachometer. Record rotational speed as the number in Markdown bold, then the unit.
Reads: **500** rpm
